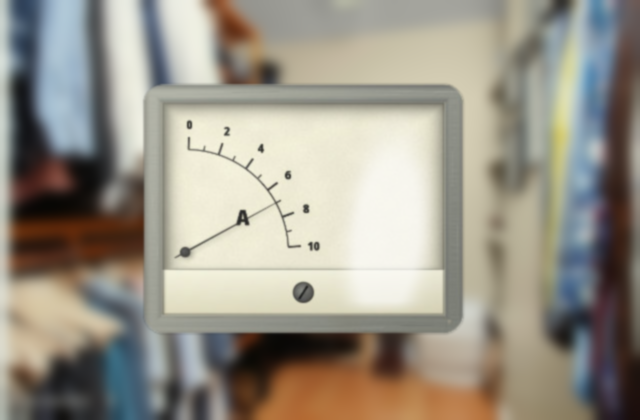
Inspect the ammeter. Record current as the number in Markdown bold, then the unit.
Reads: **7** A
